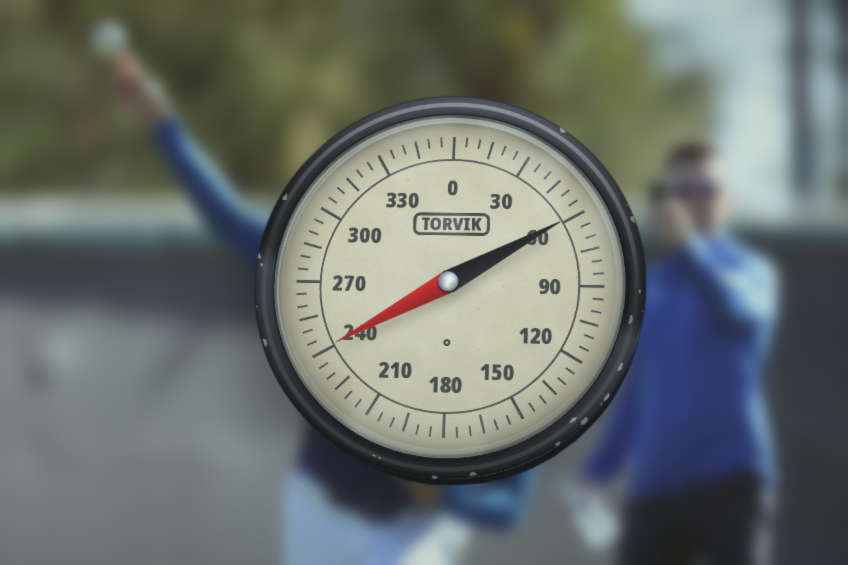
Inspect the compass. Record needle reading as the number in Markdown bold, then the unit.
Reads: **240** °
